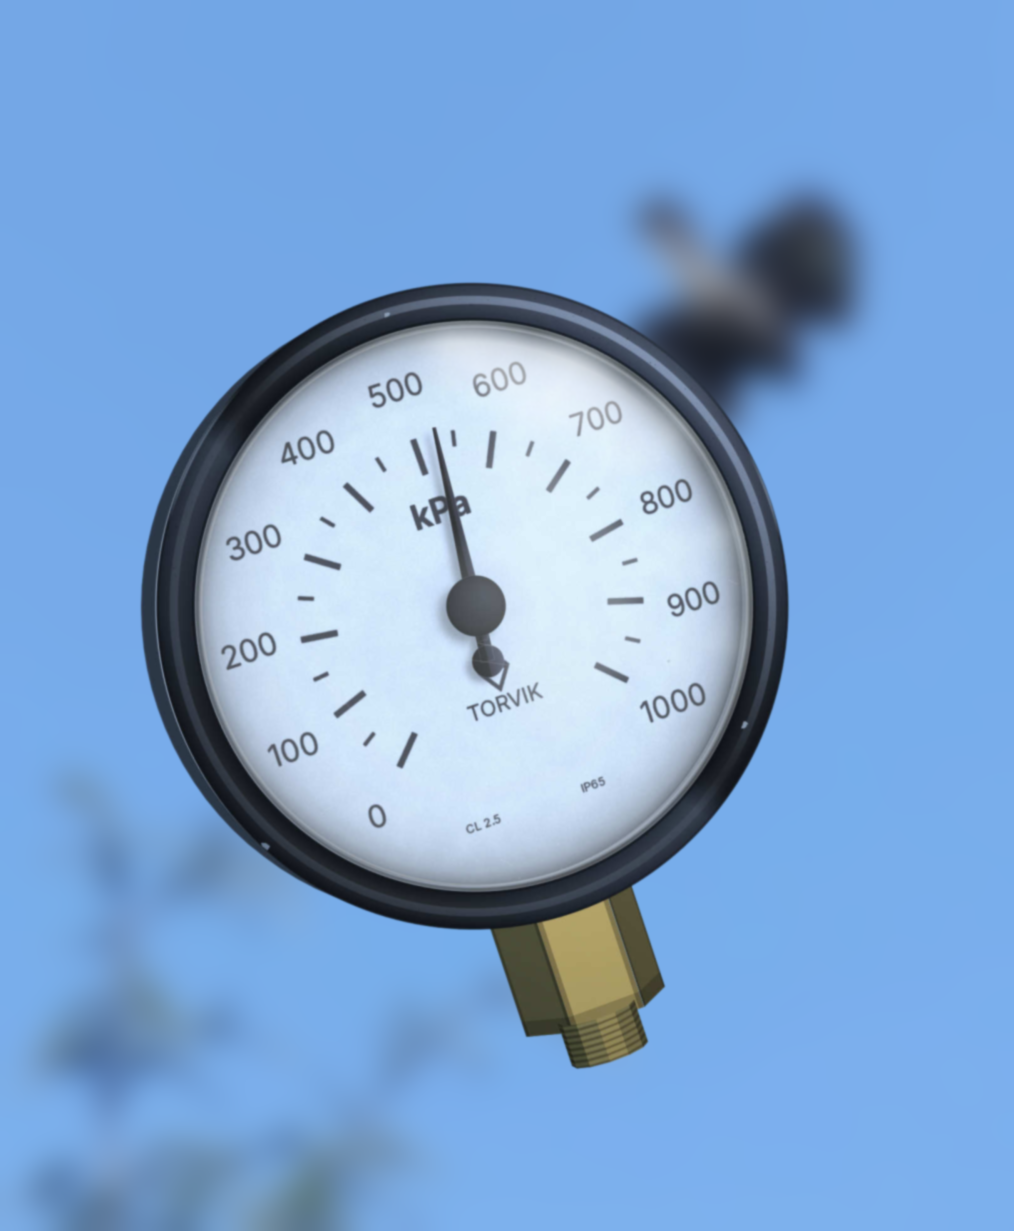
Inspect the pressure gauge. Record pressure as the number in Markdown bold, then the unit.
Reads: **525** kPa
